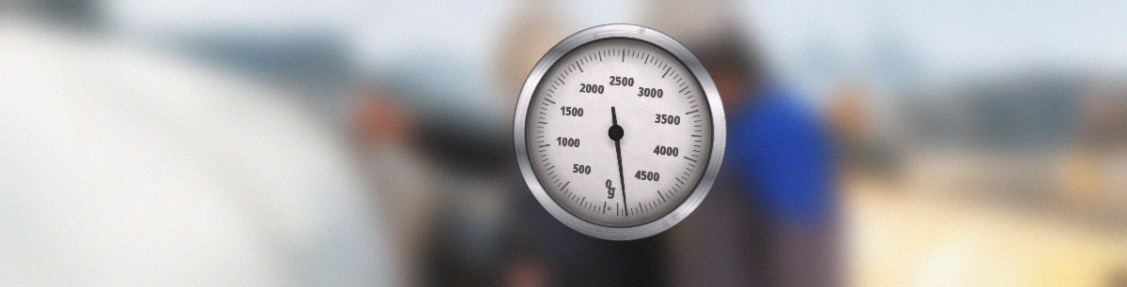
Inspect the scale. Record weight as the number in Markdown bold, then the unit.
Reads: **4900** g
